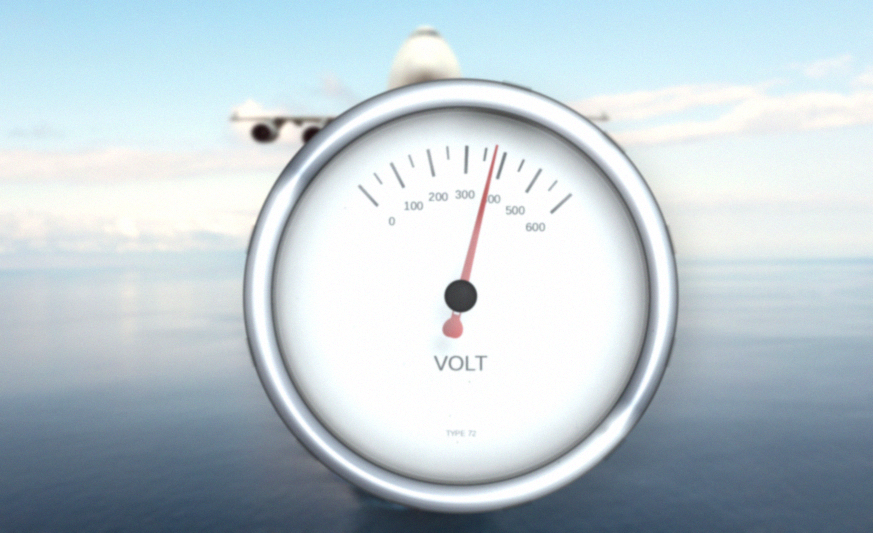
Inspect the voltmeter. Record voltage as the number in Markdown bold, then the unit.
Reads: **375** V
